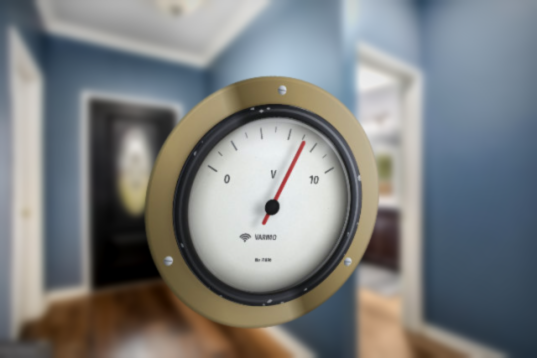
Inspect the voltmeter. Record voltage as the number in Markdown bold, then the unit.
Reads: **7** V
